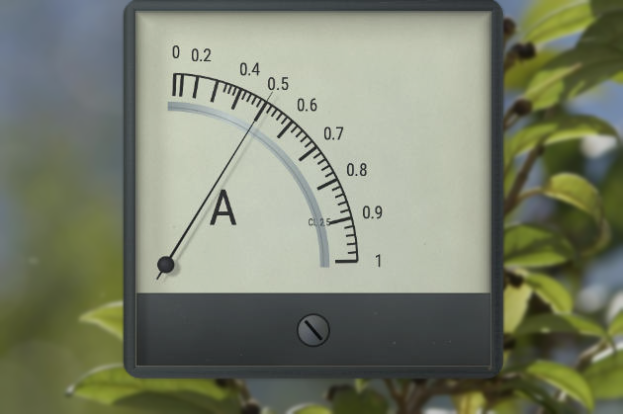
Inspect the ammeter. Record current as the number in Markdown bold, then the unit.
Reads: **0.5** A
